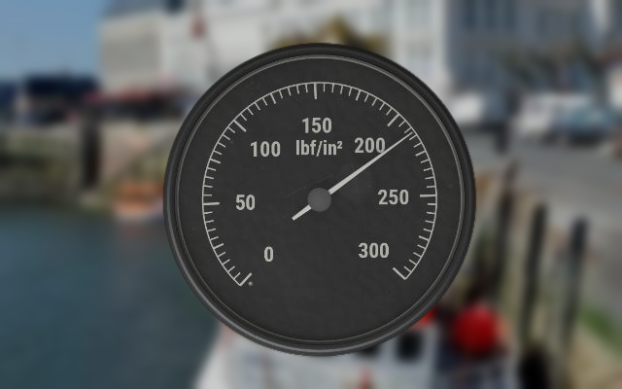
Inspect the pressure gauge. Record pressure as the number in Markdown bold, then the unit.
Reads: **212.5** psi
